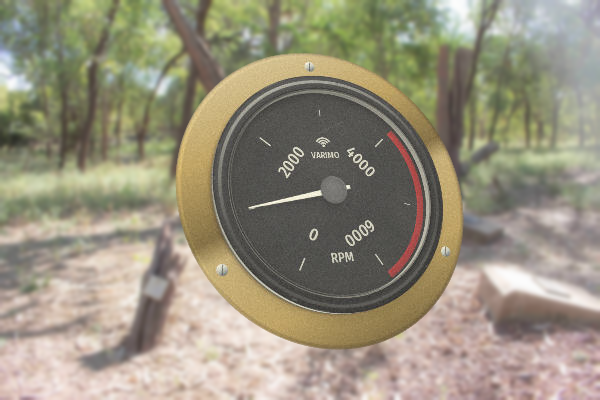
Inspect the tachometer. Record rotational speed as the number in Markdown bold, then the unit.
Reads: **1000** rpm
